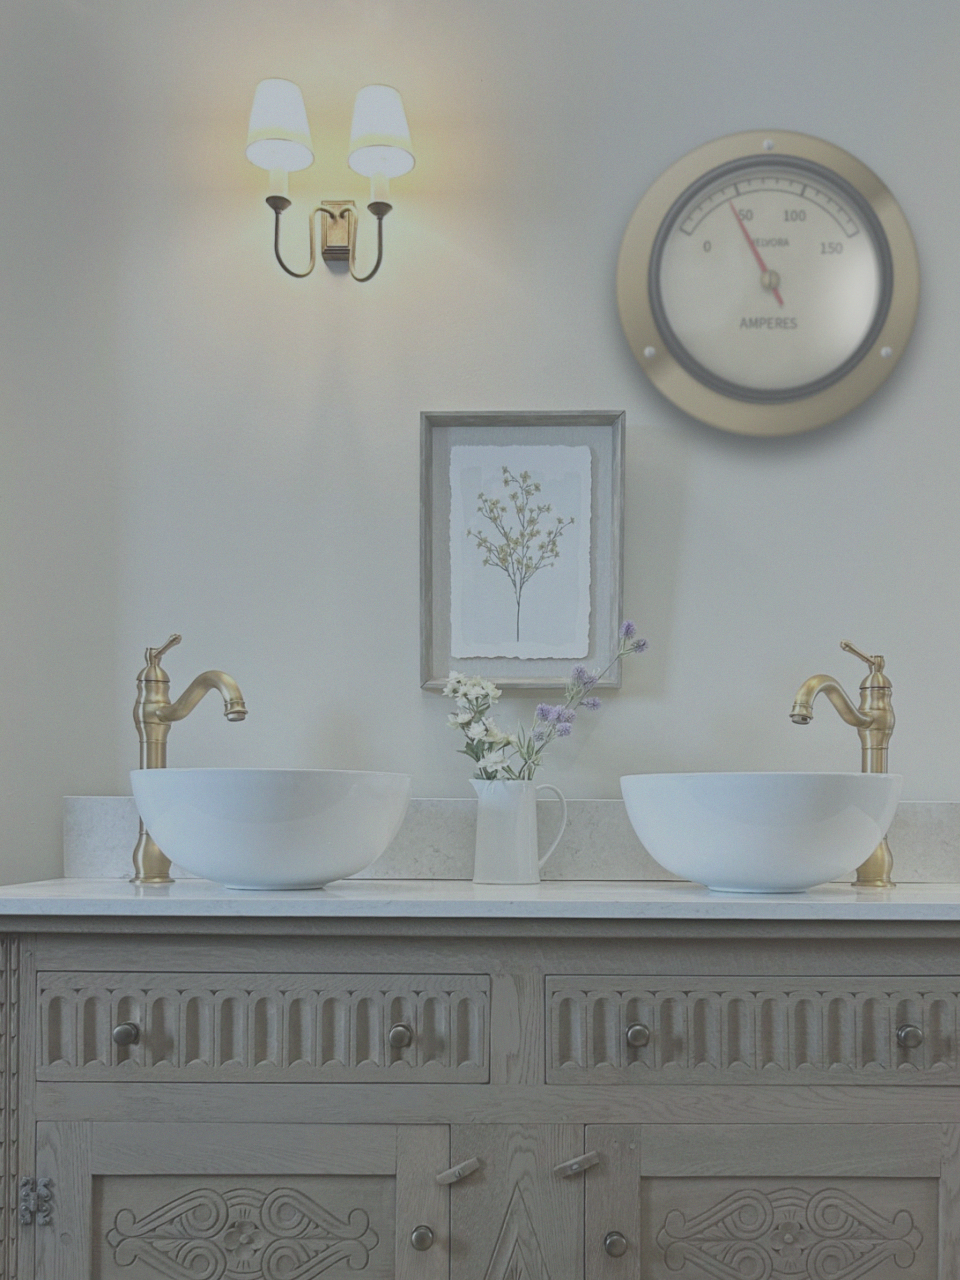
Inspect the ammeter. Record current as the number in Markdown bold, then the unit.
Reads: **40** A
